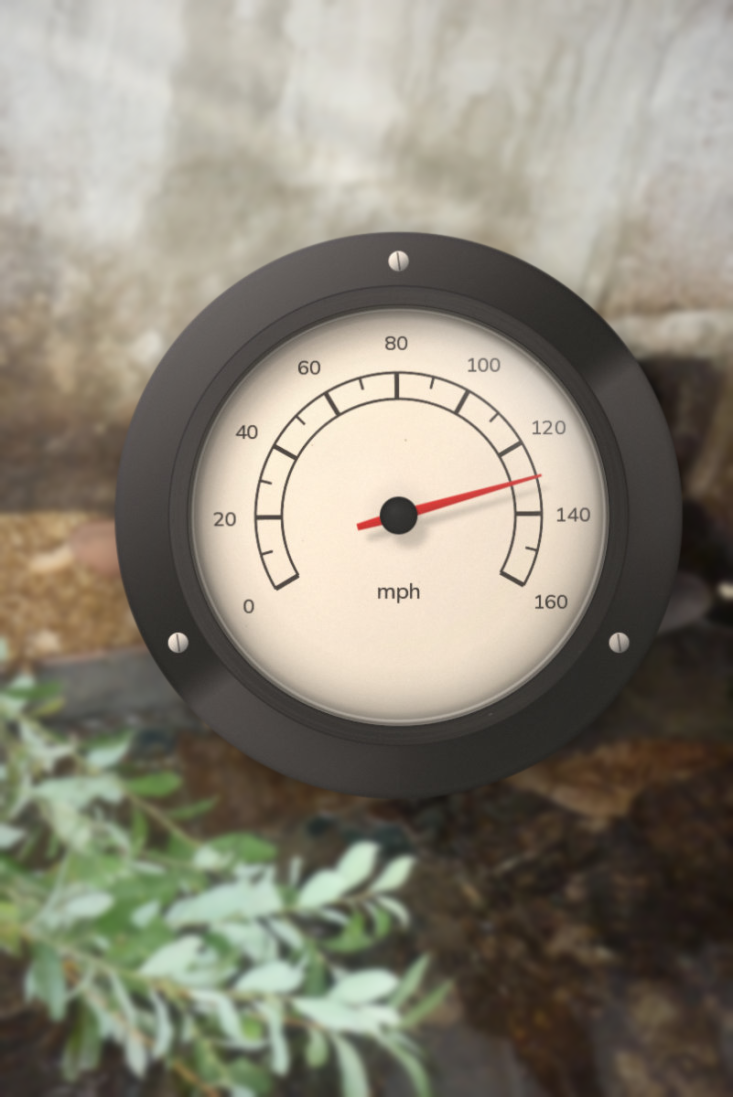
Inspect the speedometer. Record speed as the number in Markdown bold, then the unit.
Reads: **130** mph
